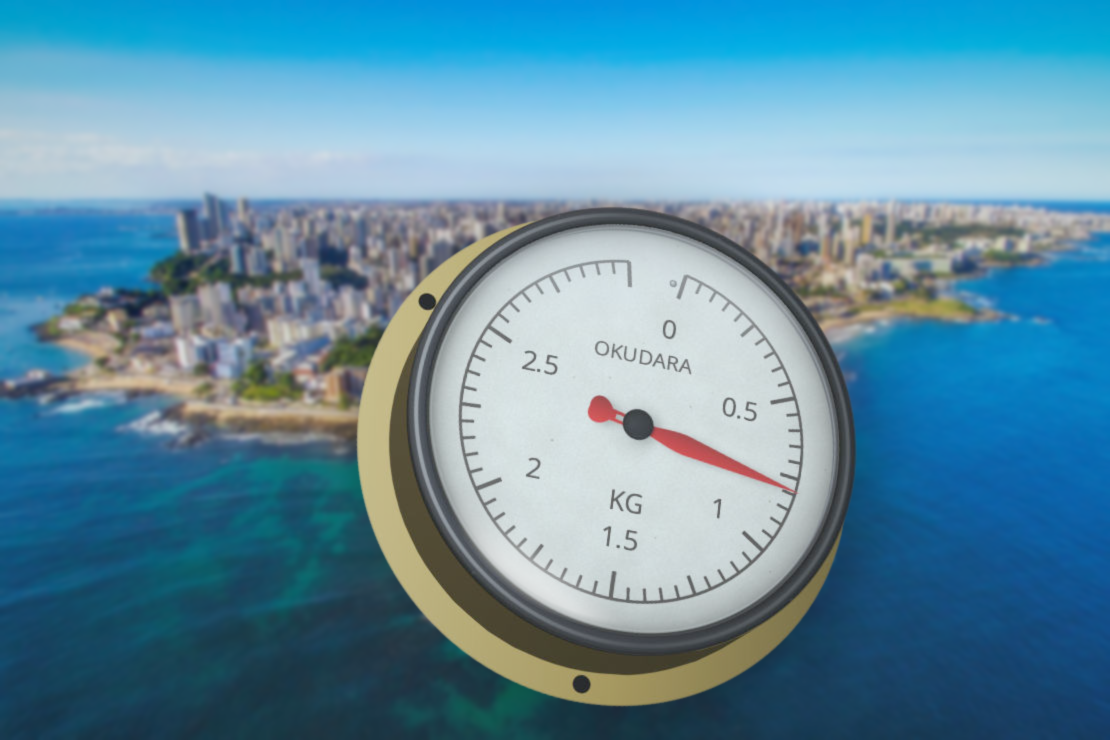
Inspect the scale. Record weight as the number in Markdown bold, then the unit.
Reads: **0.8** kg
